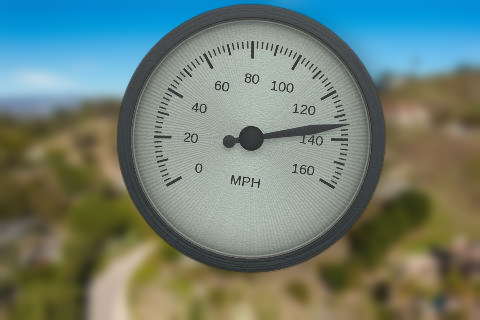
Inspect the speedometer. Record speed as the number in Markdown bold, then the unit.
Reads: **134** mph
